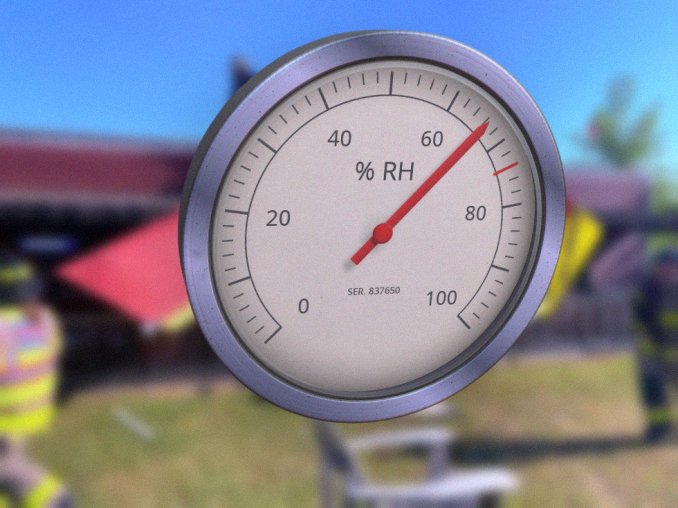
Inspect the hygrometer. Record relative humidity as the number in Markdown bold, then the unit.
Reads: **66** %
